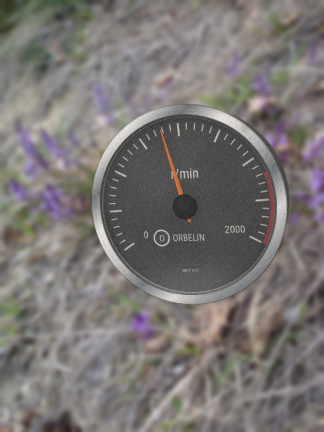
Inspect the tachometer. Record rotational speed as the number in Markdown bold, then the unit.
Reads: **900** rpm
